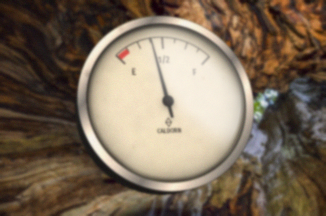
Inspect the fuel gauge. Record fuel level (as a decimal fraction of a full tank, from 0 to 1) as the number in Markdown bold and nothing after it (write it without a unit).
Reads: **0.375**
